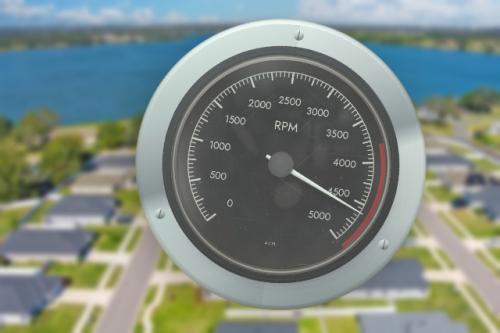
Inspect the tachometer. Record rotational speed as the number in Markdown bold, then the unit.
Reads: **4600** rpm
